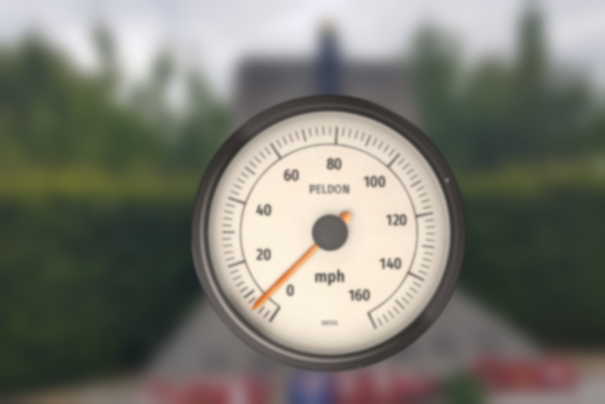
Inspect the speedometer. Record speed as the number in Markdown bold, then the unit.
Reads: **6** mph
